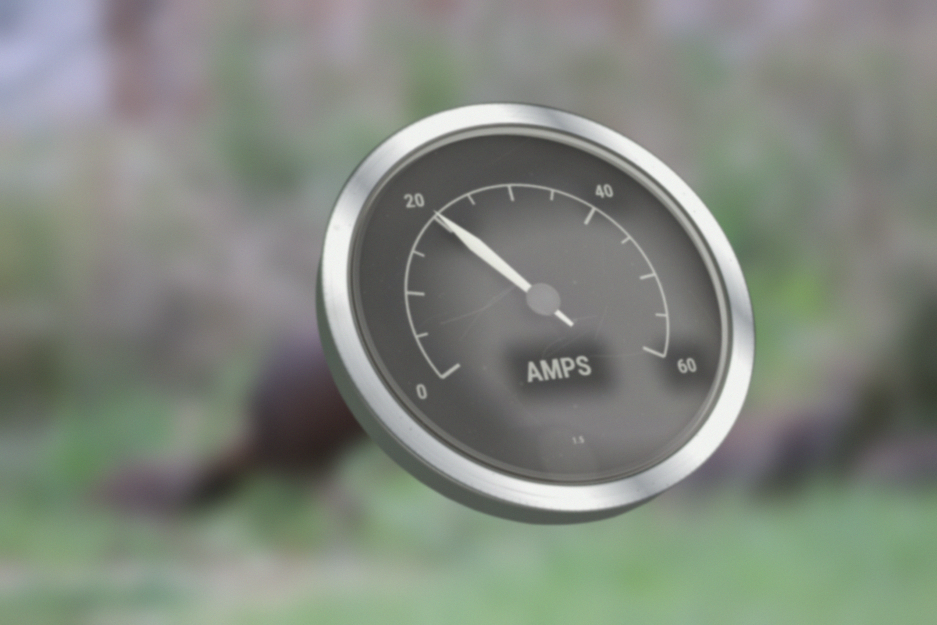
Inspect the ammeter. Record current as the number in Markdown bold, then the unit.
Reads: **20** A
